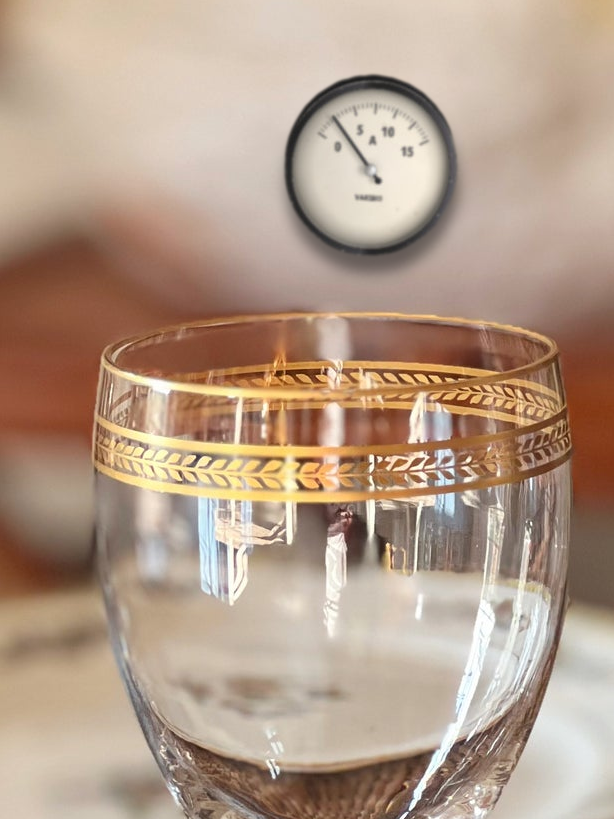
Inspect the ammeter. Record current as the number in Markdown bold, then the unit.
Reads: **2.5** A
